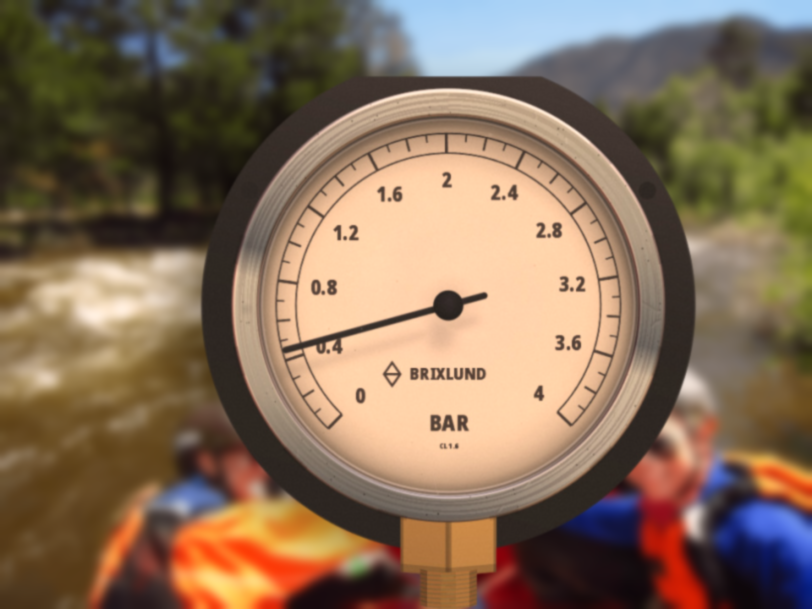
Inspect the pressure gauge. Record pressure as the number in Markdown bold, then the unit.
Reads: **0.45** bar
